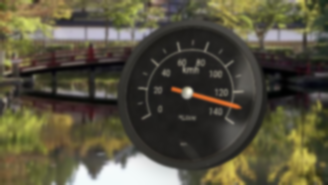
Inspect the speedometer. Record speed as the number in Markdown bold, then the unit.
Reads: **130** km/h
